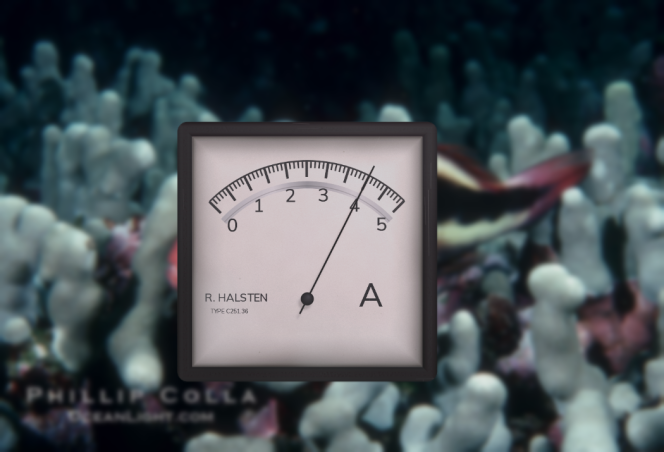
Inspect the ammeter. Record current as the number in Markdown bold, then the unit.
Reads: **4** A
